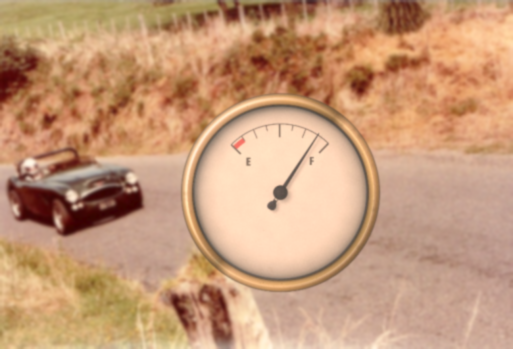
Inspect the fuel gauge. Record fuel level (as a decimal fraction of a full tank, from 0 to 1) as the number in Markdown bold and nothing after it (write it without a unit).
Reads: **0.875**
